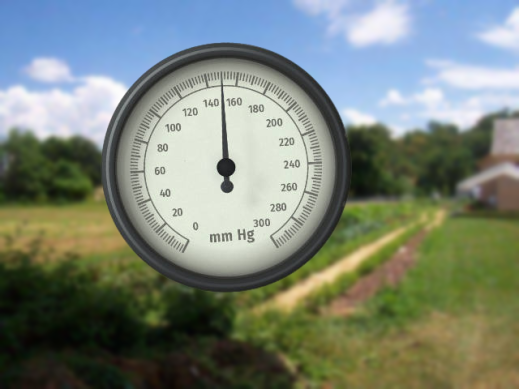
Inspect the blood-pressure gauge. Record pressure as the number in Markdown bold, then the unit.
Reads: **150** mmHg
